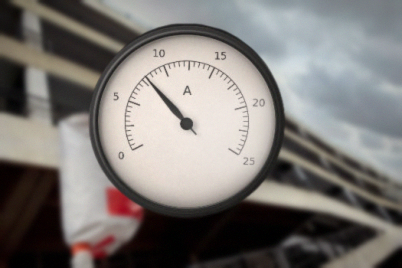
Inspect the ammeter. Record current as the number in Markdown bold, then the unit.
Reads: **8** A
